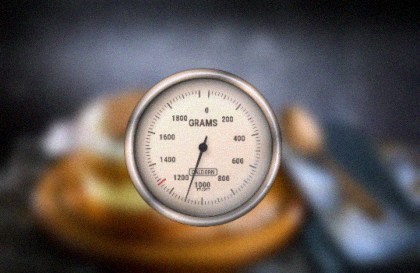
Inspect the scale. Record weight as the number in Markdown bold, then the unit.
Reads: **1100** g
